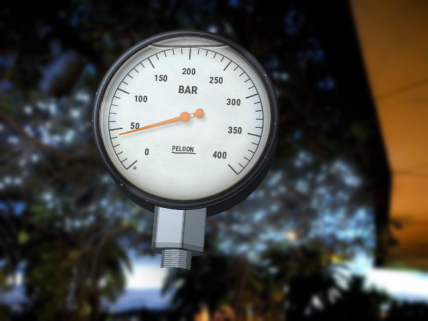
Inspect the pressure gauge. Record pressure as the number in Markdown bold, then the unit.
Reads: **40** bar
